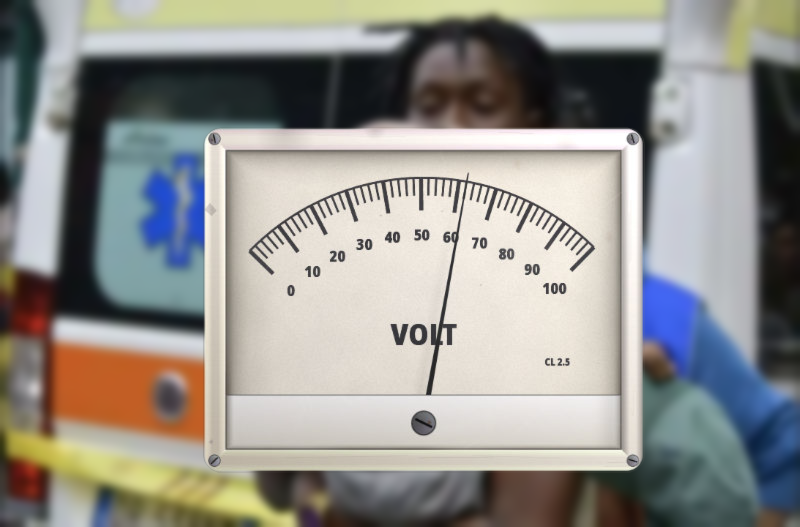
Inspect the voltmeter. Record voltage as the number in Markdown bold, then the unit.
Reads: **62** V
